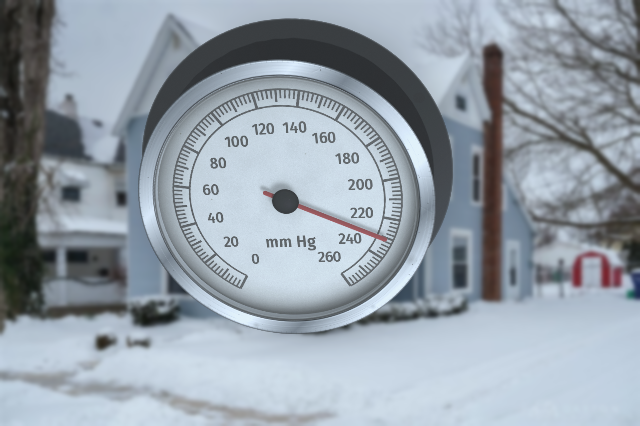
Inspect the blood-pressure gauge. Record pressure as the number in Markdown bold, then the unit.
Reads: **230** mmHg
